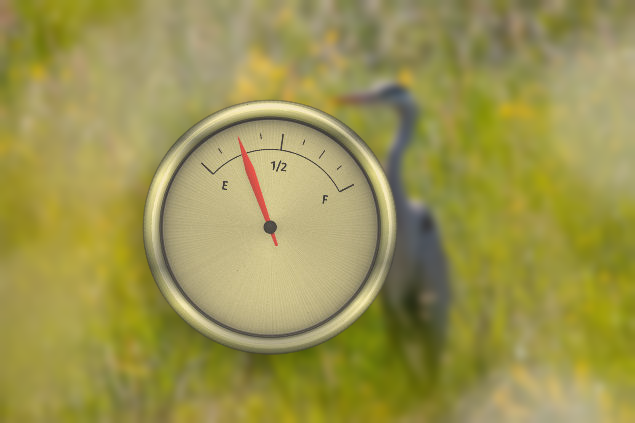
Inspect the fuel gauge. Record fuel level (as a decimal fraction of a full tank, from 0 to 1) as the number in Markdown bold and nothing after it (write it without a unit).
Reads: **0.25**
